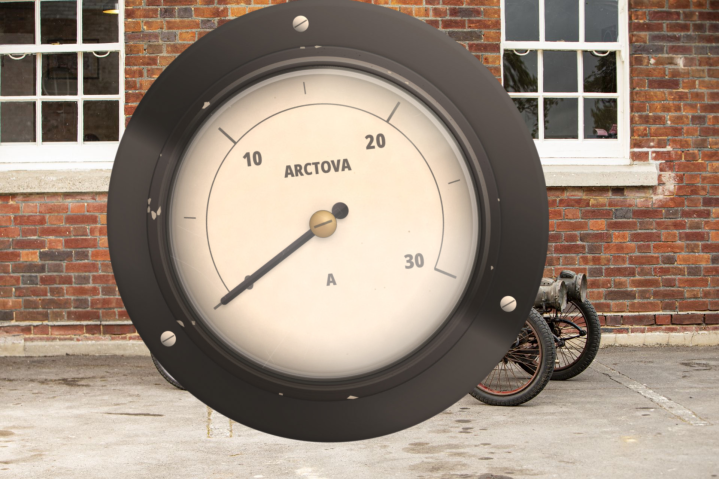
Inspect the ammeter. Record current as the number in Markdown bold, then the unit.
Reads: **0** A
